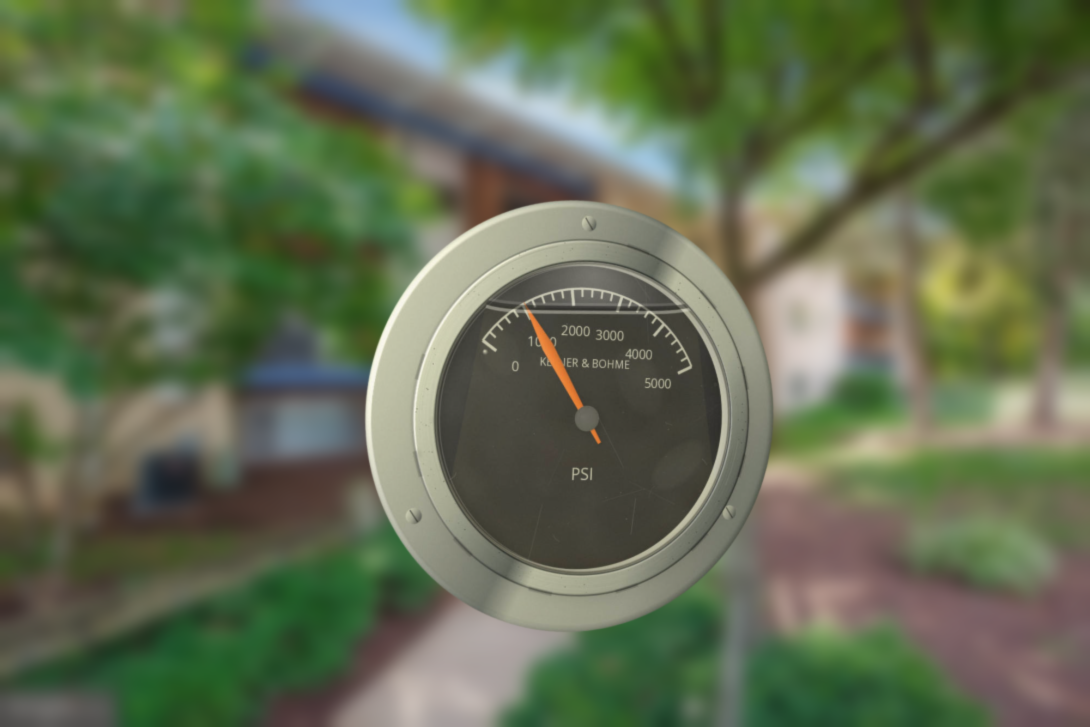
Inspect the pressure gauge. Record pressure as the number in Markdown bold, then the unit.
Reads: **1000** psi
